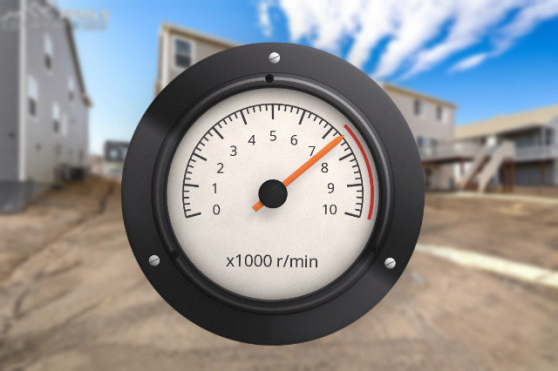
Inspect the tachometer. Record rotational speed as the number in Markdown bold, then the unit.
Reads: **7400** rpm
